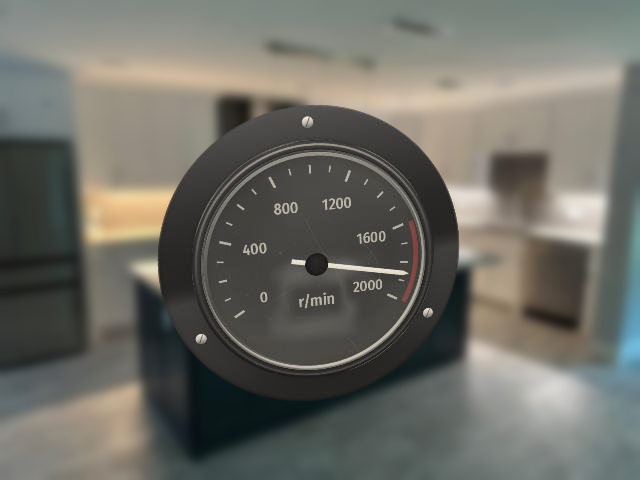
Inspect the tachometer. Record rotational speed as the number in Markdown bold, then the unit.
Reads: **1850** rpm
